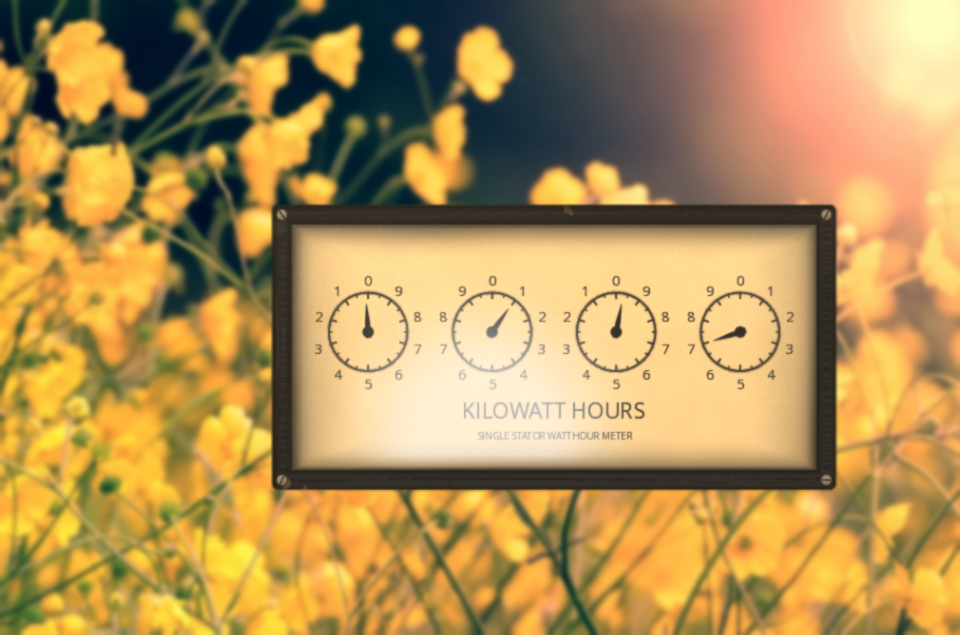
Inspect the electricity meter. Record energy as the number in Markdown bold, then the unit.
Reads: **97** kWh
